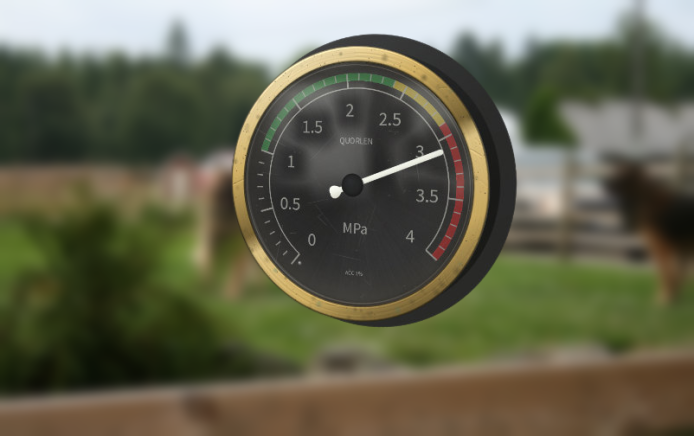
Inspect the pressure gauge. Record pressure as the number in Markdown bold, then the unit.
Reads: **3.1** MPa
